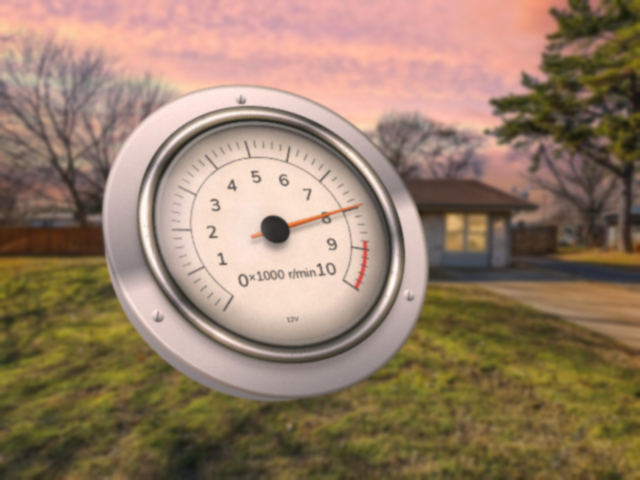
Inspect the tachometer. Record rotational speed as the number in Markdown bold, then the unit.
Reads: **8000** rpm
